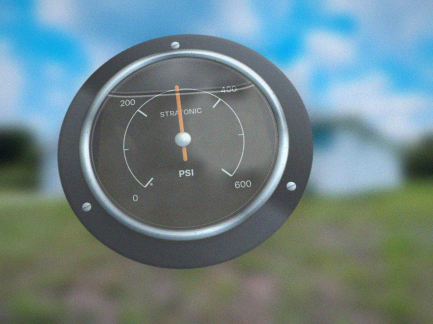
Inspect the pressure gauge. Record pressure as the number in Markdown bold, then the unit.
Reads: **300** psi
